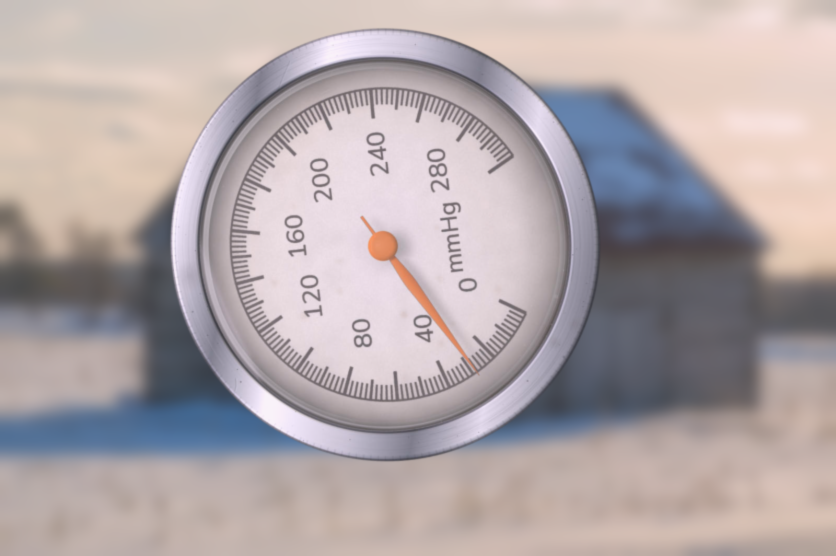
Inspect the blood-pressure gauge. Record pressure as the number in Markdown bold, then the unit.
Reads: **28** mmHg
